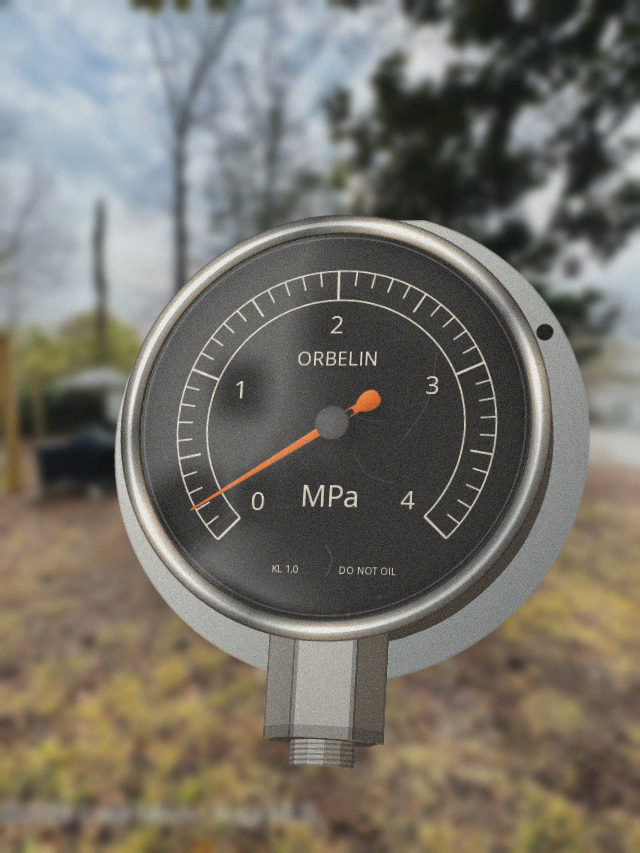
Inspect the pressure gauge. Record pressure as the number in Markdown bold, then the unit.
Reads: **0.2** MPa
